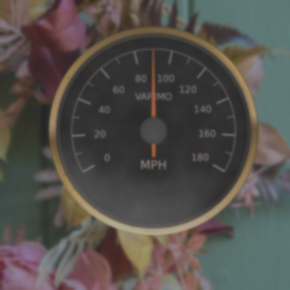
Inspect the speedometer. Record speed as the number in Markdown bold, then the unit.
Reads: **90** mph
